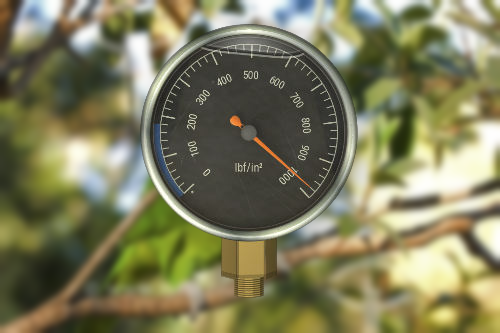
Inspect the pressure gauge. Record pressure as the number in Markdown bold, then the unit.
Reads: **980** psi
